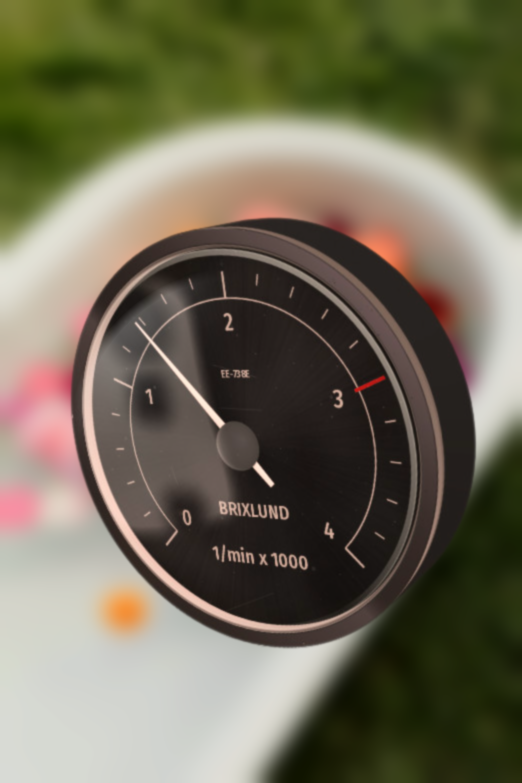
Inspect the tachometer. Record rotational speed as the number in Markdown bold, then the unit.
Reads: **1400** rpm
